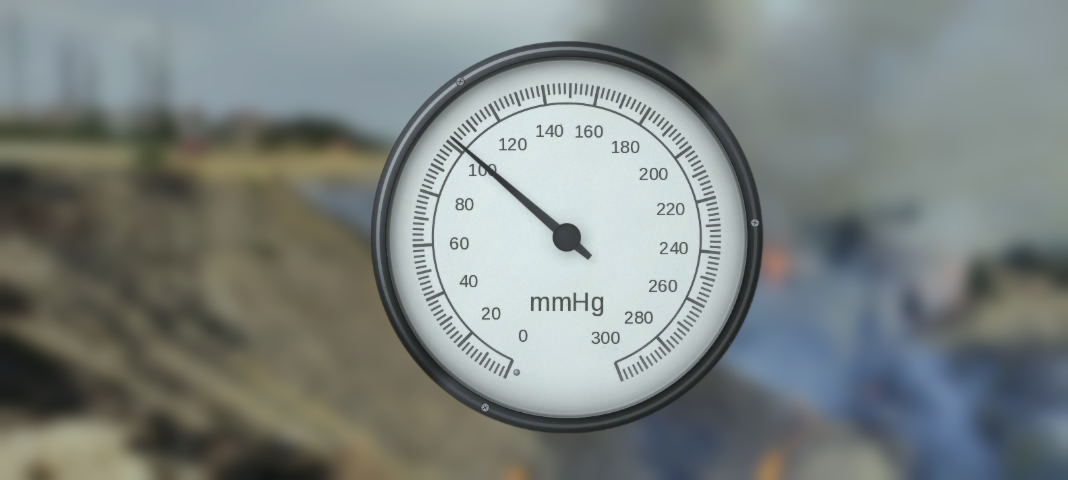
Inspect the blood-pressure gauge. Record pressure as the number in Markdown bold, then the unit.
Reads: **102** mmHg
